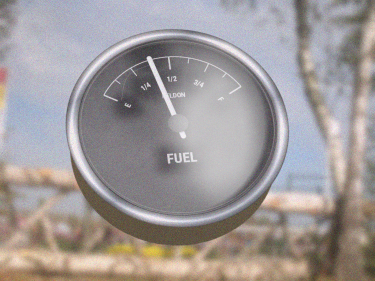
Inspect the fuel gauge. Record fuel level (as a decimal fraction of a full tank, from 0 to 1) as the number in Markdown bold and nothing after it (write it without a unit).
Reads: **0.375**
